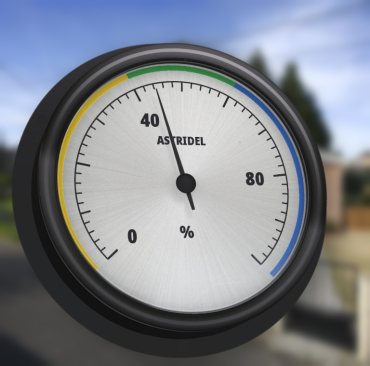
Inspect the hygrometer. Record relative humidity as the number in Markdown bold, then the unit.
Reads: **44** %
